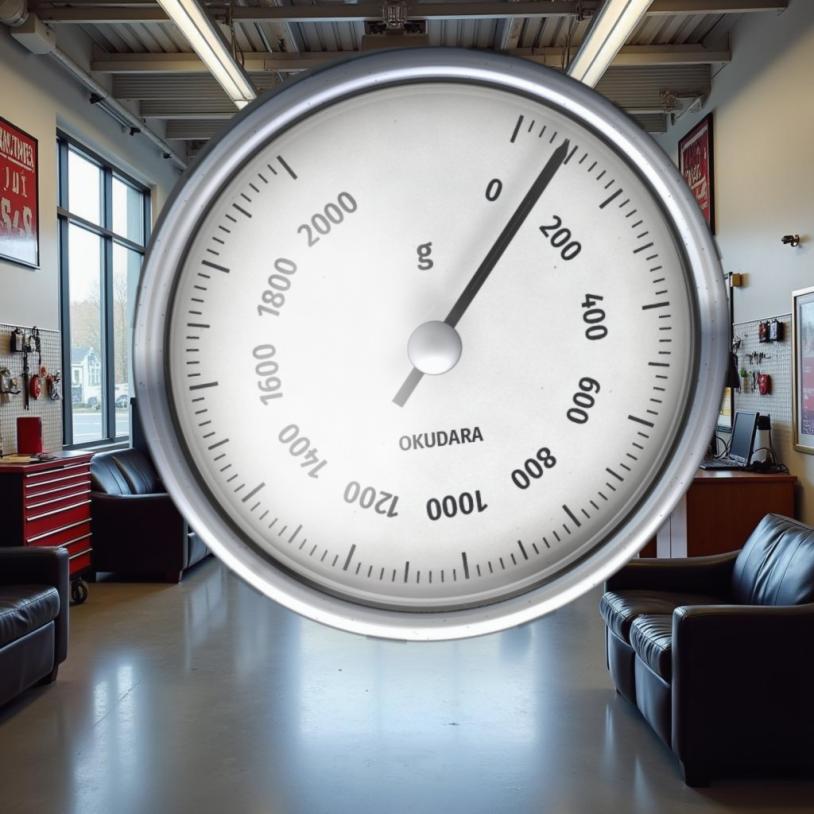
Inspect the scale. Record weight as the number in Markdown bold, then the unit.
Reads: **80** g
